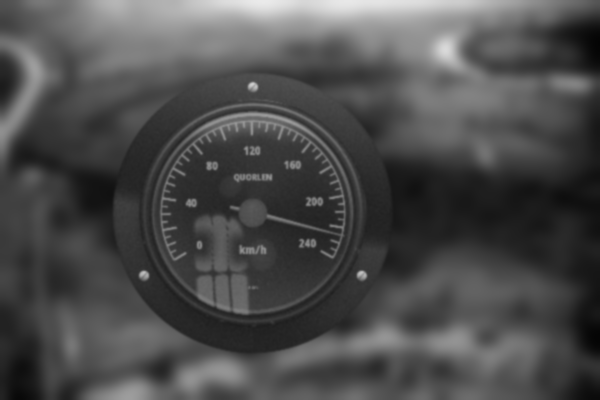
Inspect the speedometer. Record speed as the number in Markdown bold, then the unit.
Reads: **225** km/h
